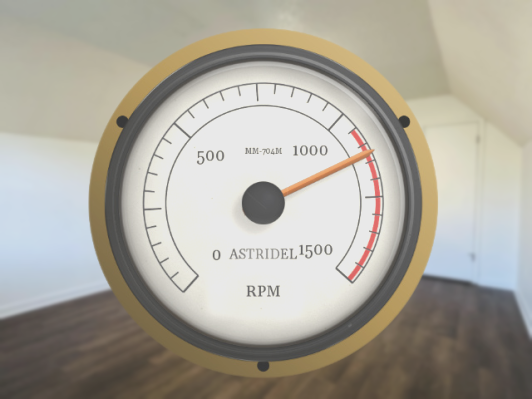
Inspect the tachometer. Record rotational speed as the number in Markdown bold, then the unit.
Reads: **1125** rpm
